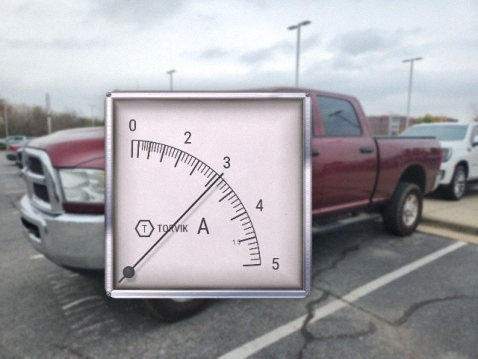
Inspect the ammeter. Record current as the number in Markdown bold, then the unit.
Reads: **3.1** A
